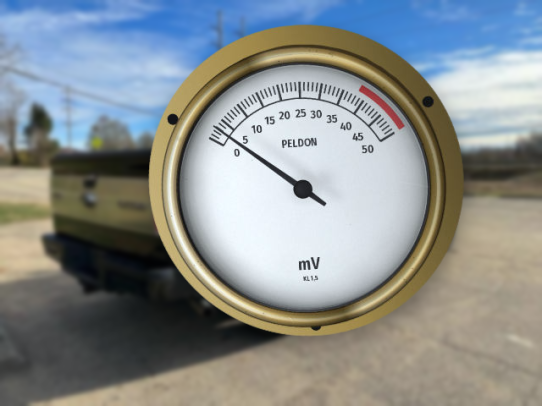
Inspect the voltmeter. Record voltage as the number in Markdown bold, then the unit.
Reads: **3** mV
